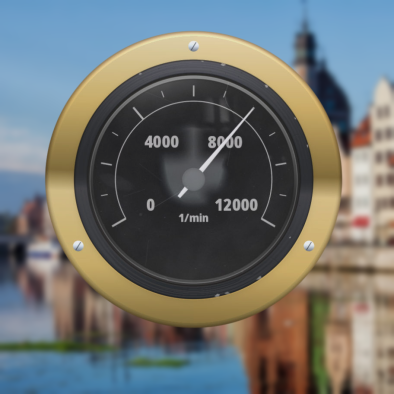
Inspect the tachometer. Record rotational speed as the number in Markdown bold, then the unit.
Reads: **8000** rpm
